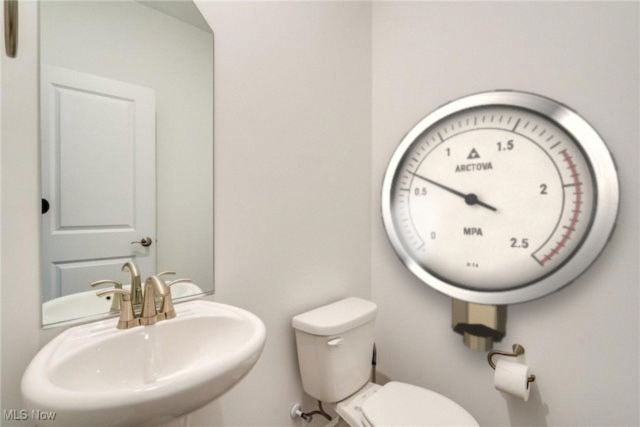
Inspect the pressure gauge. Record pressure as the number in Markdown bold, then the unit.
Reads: **0.65** MPa
